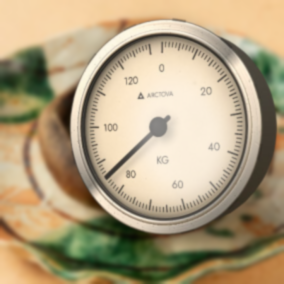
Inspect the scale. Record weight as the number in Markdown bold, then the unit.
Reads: **85** kg
